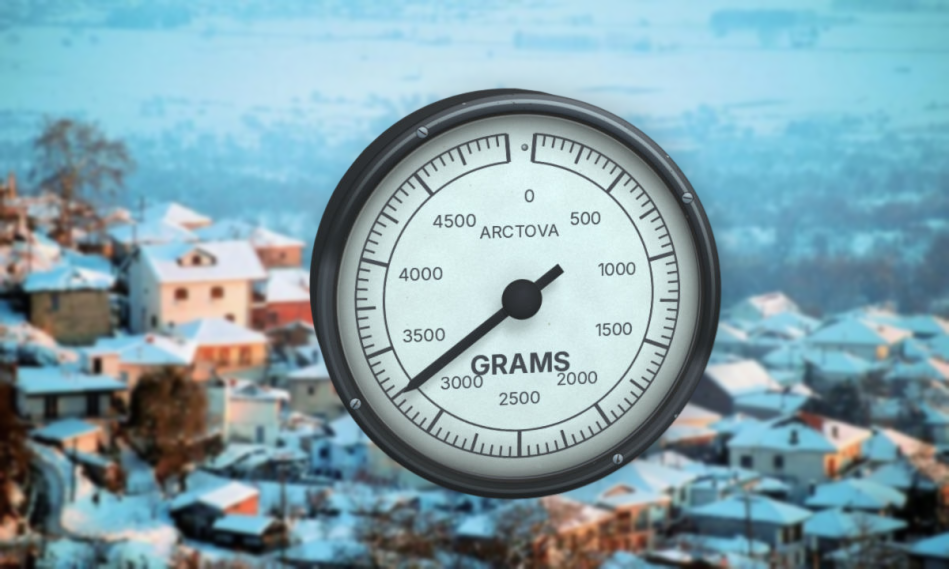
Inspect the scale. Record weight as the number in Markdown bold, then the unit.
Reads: **3250** g
